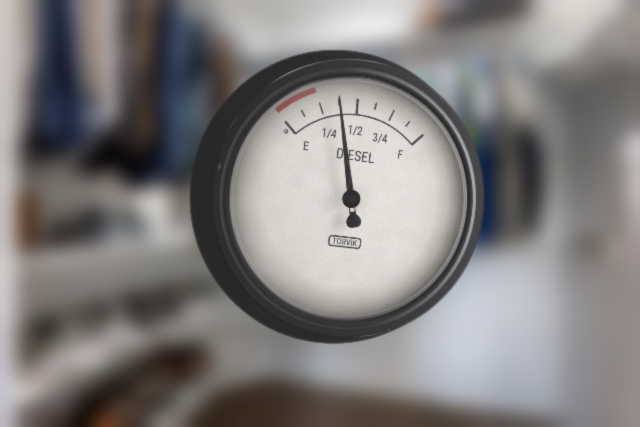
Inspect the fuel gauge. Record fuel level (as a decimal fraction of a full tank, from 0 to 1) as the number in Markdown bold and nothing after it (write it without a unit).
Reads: **0.375**
